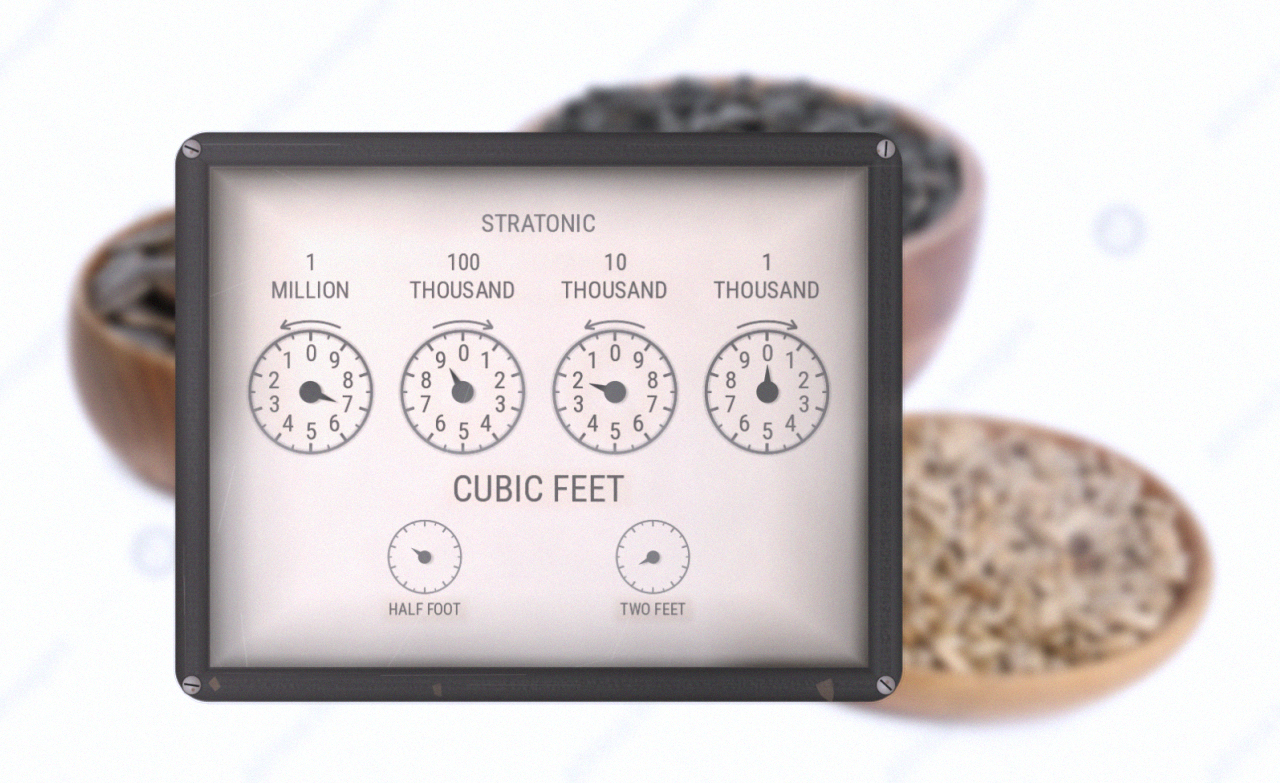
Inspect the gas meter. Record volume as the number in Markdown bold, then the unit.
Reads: **692000** ft³
